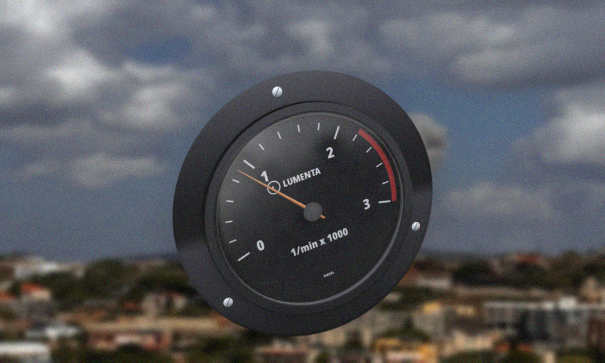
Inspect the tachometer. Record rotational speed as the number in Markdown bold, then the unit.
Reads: **900** rpm
